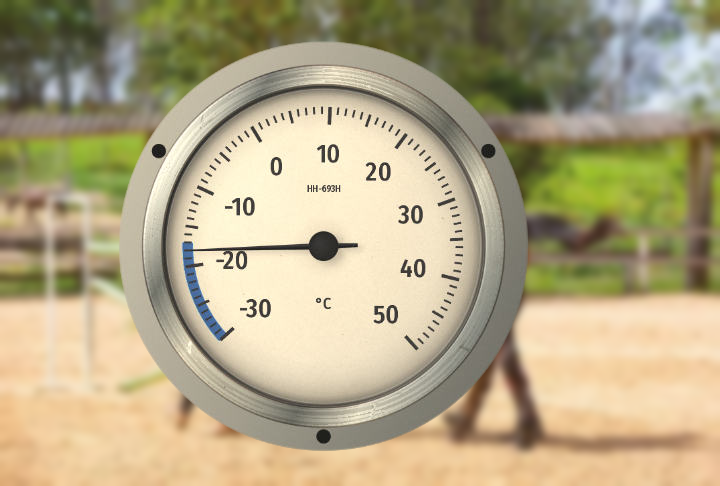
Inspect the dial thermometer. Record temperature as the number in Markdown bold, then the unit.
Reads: **-18** °C
